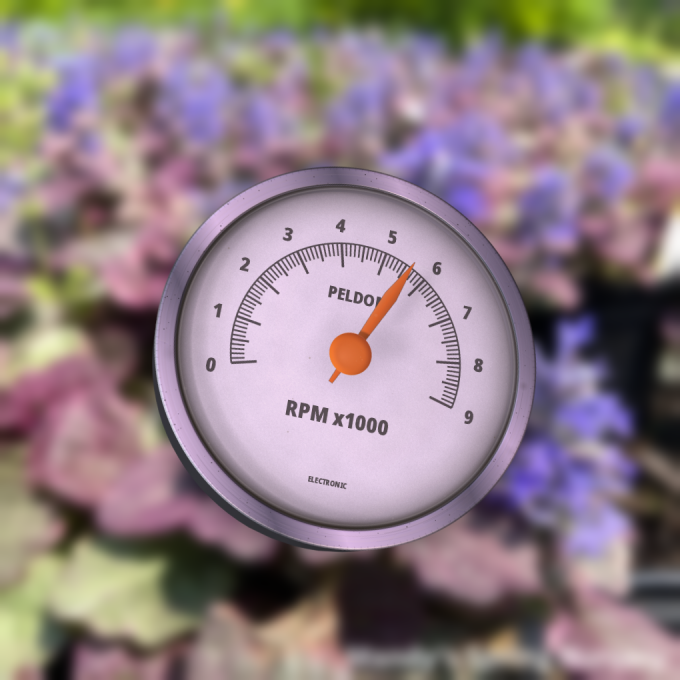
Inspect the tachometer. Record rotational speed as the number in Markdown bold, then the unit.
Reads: **5600** rpm
